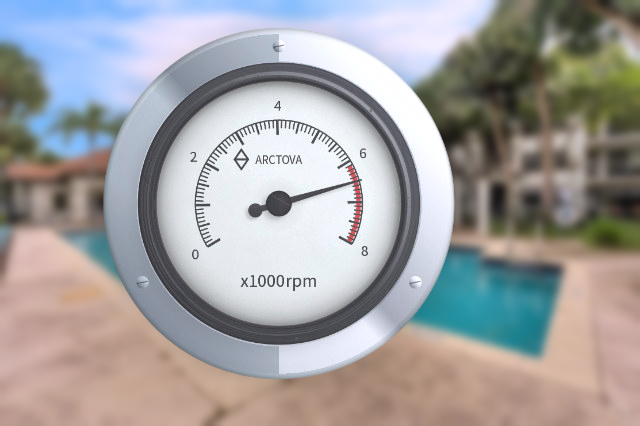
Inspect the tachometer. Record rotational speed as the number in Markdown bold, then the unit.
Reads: **6500** rpm
